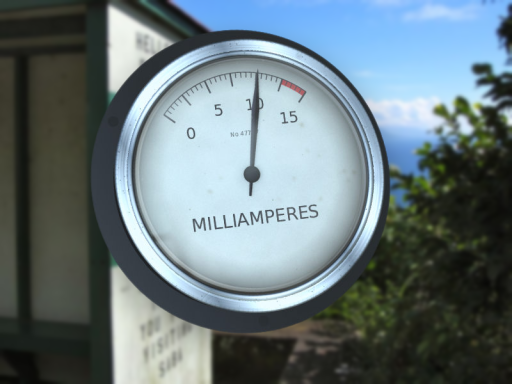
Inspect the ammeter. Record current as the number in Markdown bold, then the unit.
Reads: **10** mA
